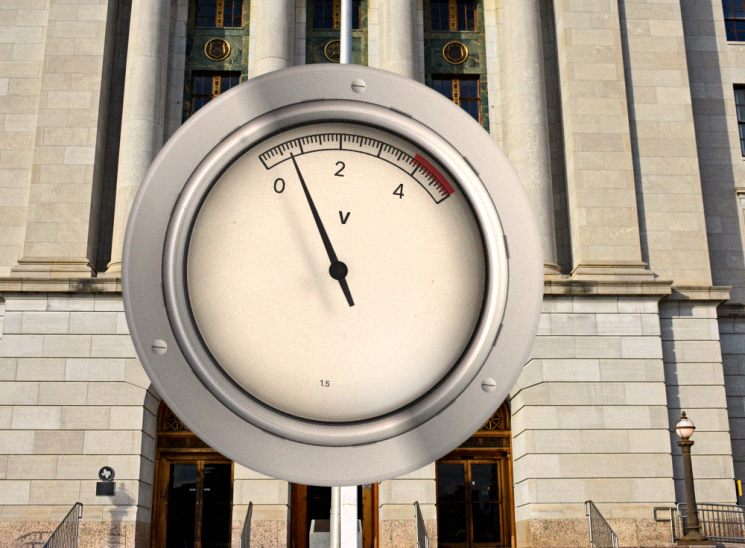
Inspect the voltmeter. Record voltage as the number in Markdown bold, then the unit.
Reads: **0.7** V
